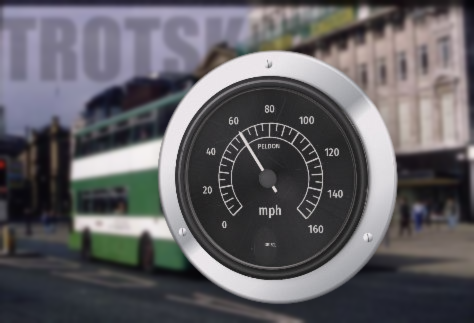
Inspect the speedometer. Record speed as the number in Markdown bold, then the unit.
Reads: **60** mph
